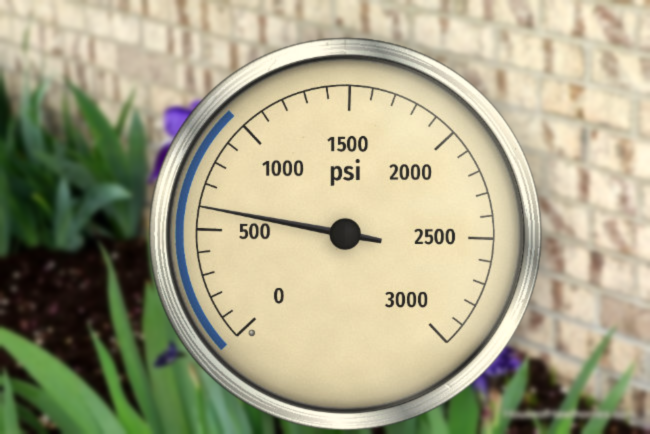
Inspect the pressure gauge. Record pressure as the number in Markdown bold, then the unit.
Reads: **600** psi
